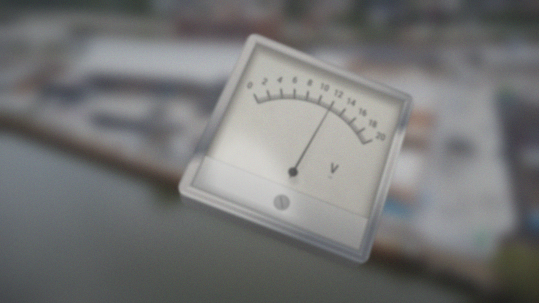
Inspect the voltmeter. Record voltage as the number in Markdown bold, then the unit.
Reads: **12** V
